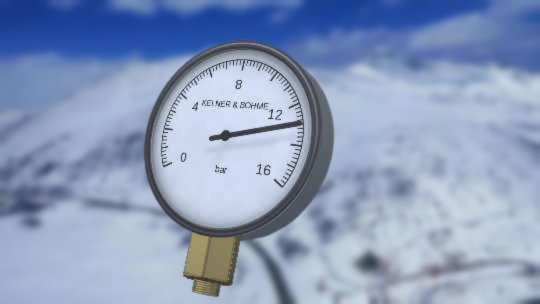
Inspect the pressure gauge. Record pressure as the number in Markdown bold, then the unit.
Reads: **13** bar
